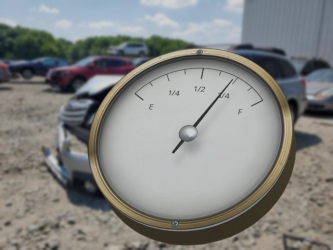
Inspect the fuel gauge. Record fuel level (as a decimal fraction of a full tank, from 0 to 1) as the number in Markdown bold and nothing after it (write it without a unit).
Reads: **0.75**
